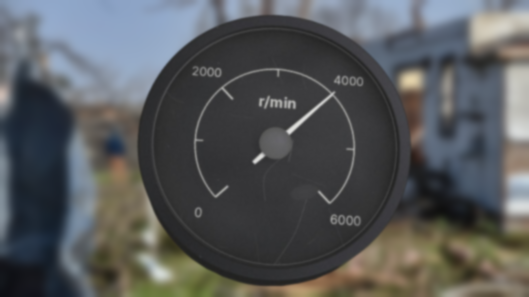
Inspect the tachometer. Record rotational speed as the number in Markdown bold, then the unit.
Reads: **4000** rpm
